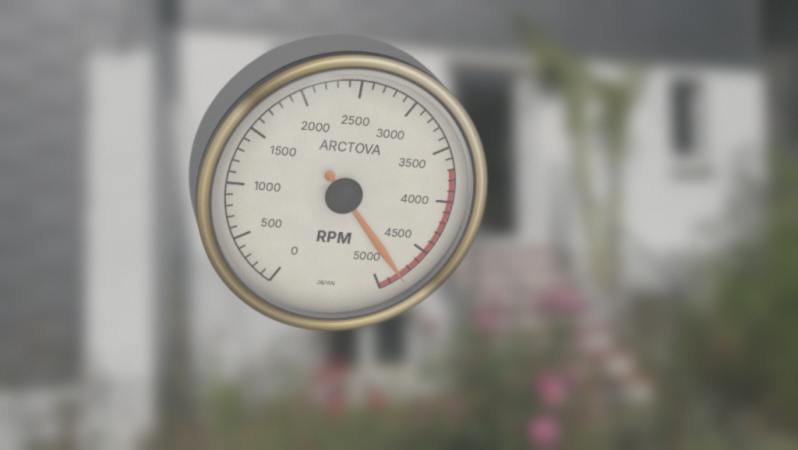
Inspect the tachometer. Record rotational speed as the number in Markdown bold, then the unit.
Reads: **4800** rpm
